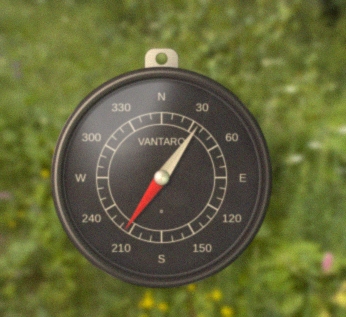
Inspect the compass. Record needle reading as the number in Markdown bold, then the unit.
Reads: **215** °
